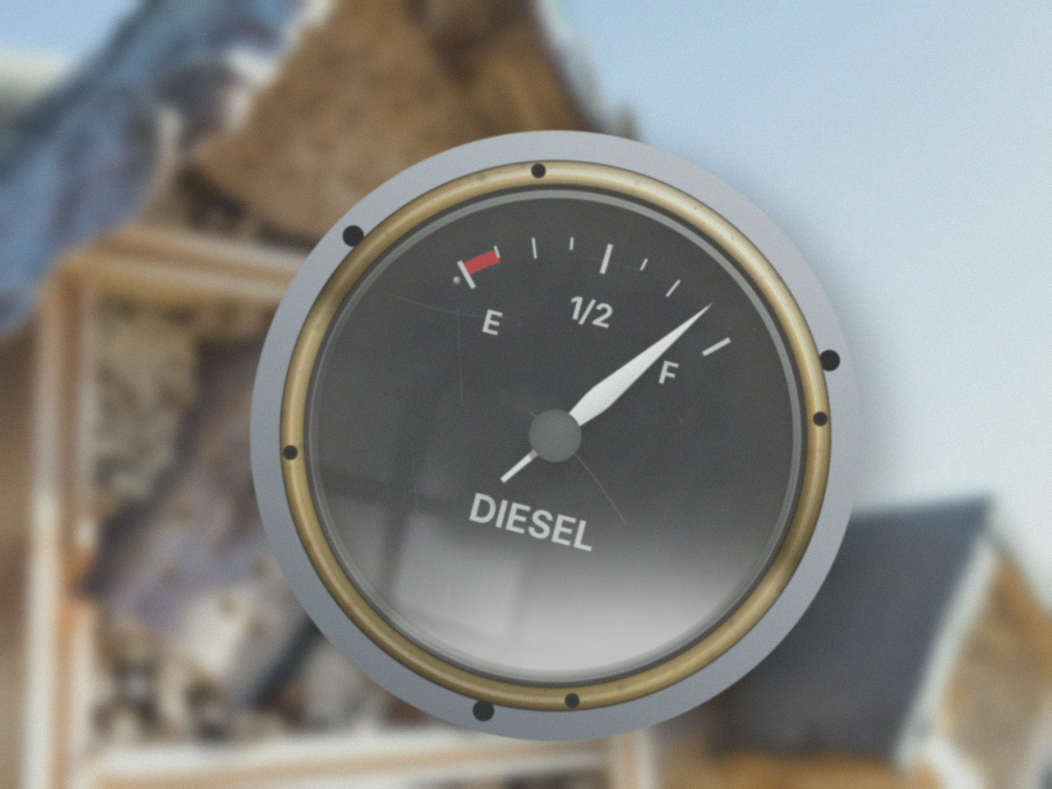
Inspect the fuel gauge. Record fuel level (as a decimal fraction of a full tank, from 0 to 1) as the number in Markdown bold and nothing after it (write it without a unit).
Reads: **0.875**
